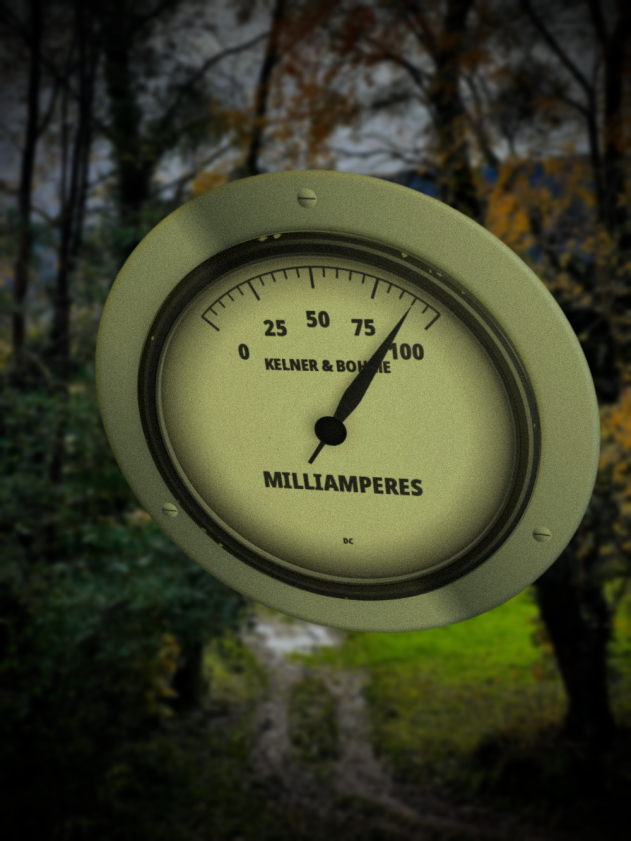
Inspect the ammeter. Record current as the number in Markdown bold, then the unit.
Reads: **90** mA
